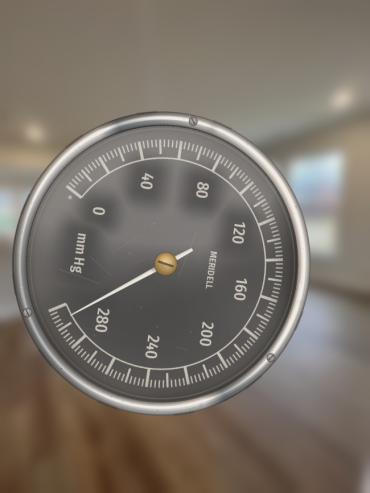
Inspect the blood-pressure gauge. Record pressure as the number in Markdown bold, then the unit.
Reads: **294** mmHg
